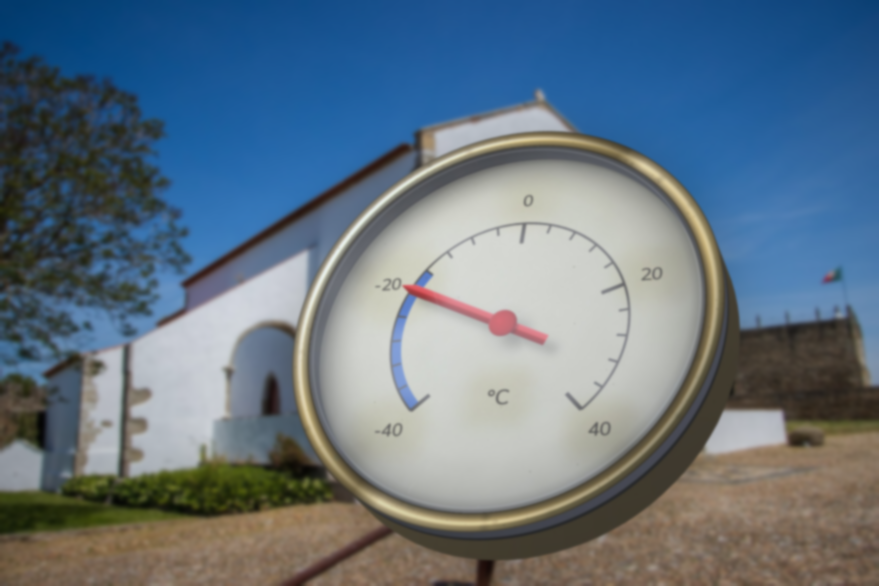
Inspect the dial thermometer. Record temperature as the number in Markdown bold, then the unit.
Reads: **-20** °C
